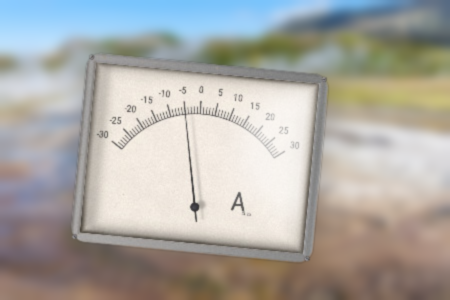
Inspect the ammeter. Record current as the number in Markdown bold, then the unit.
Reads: **-5** A
